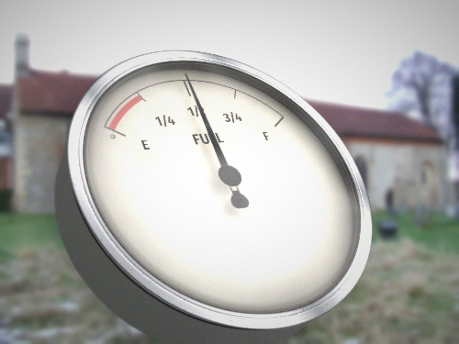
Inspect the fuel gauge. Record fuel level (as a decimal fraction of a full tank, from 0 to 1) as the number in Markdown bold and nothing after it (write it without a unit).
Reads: **0.5**
